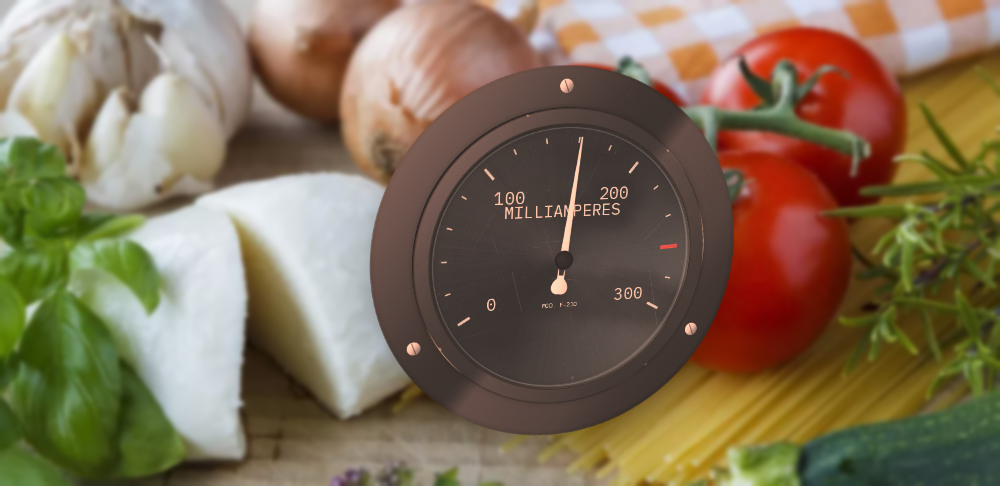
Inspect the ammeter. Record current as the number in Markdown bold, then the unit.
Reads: **160** mA
